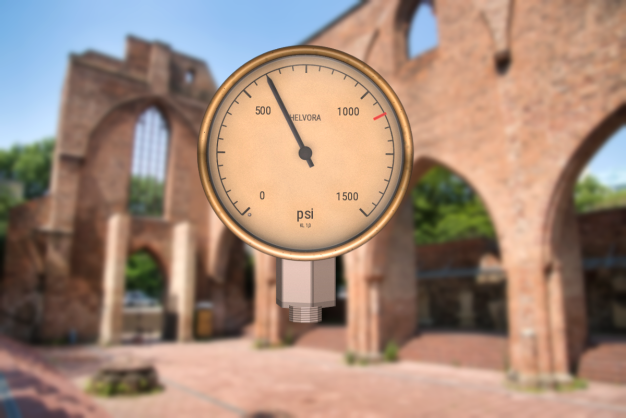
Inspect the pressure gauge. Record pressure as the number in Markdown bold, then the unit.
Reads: **600** psi
